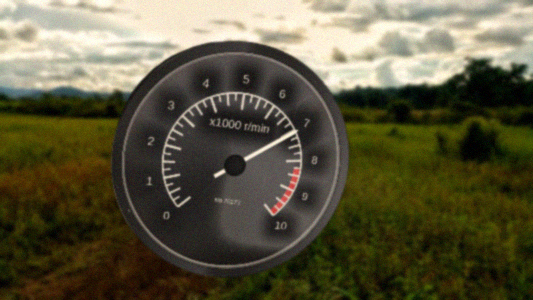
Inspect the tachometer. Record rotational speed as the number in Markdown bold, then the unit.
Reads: **7000** rpm
